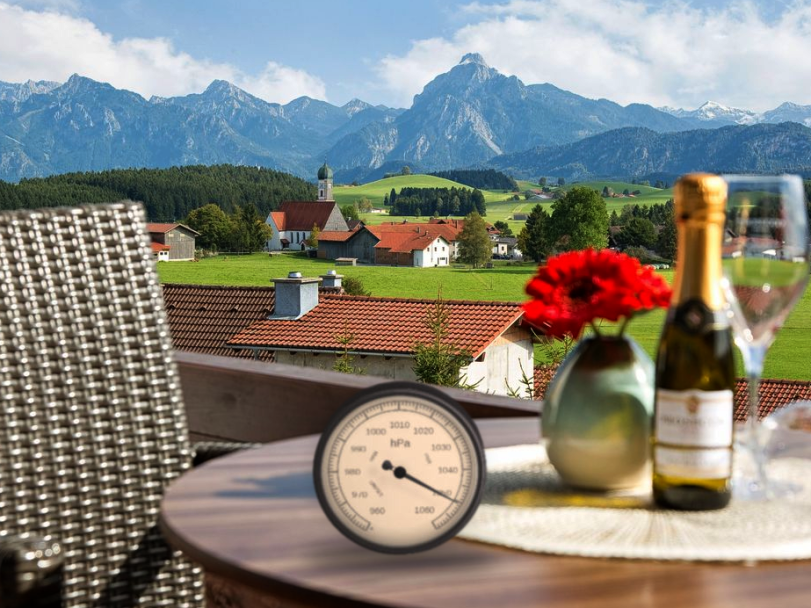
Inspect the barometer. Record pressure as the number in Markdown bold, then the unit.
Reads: **1050** hPa
